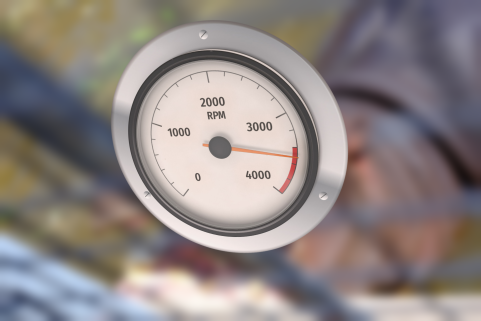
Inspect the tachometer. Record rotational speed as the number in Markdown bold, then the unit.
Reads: **3500** rpm
